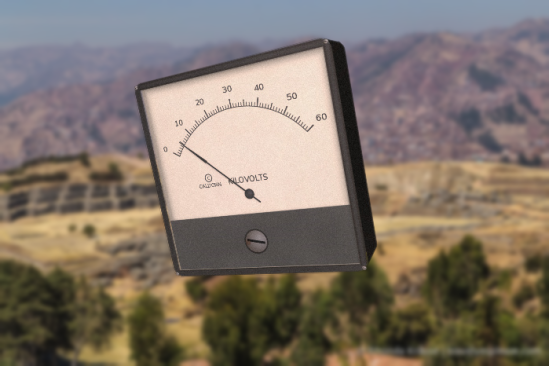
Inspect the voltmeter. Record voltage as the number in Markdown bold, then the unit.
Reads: **5** kV
